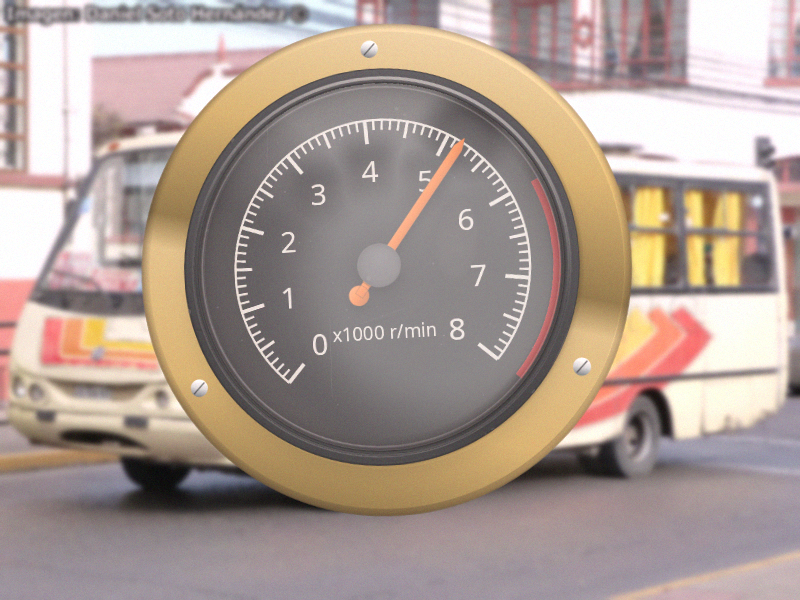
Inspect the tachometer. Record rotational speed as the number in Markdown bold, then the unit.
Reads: **5200** rpm
